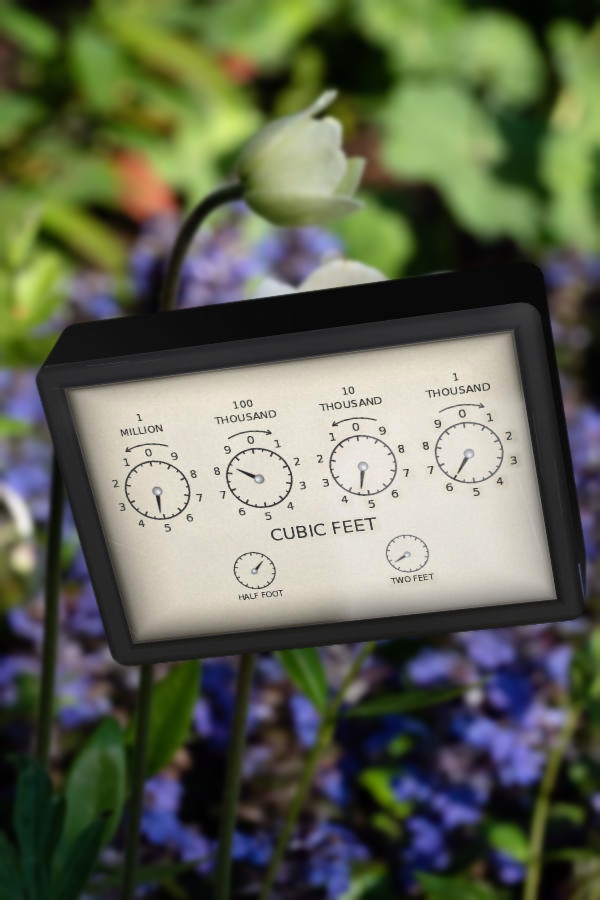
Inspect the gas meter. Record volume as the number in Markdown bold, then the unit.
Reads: **484600** ft³
